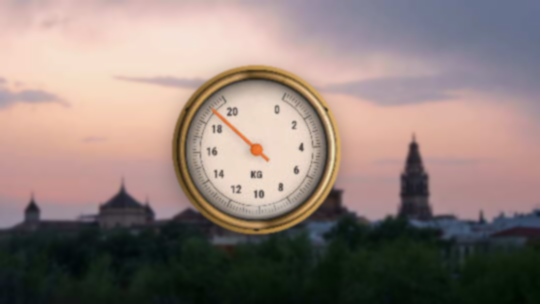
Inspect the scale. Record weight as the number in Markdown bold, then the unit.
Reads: **19** kg
